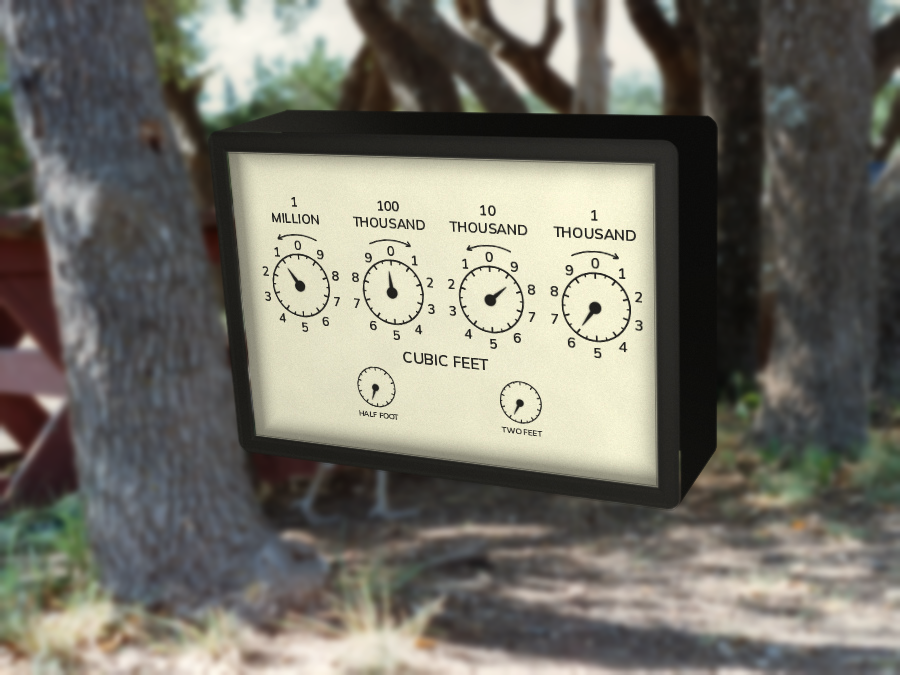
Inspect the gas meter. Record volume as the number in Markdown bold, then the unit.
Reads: **98600** ft³
